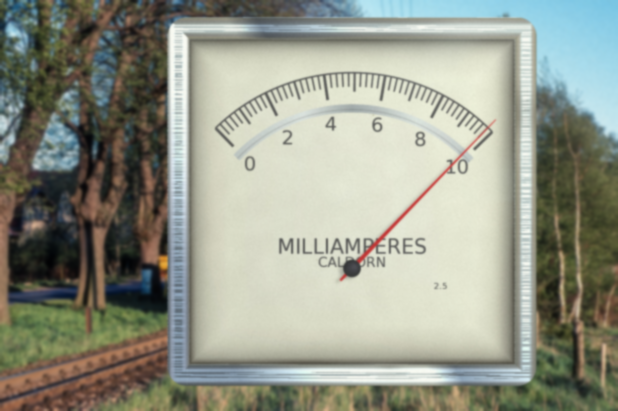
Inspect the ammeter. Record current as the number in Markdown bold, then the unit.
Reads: **9.8** mA
